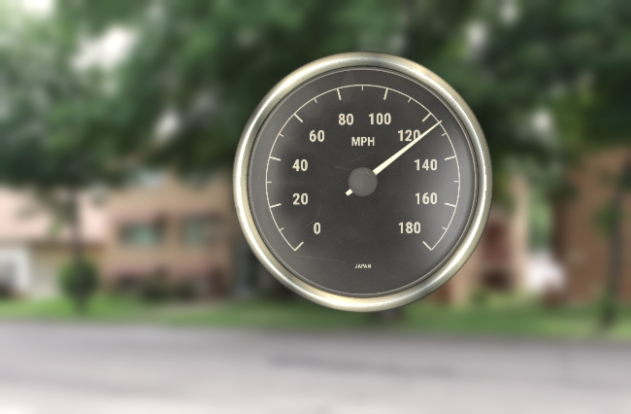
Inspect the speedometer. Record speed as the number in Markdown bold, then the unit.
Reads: **125** mph
